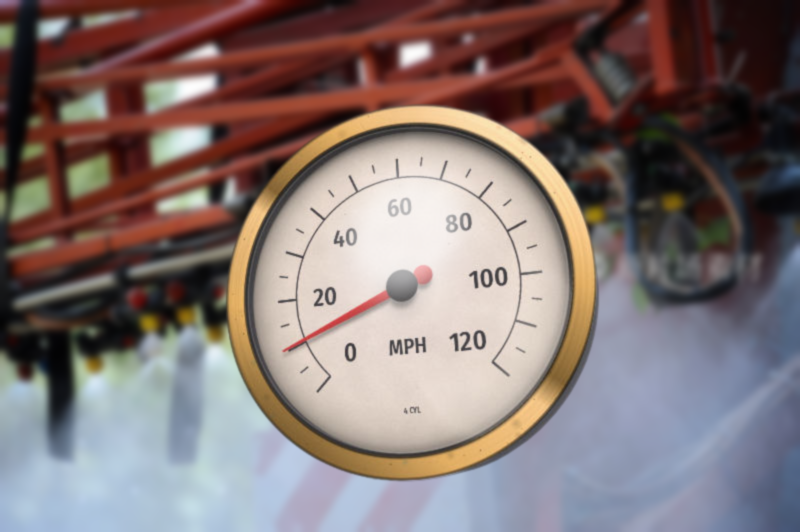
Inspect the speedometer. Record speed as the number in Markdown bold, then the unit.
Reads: **10** mph
